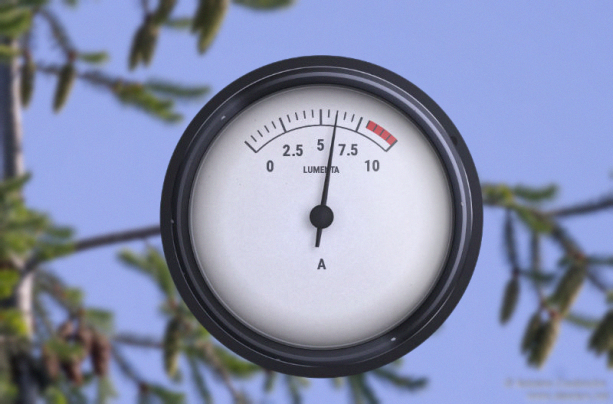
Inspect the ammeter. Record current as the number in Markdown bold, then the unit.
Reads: **6** A
